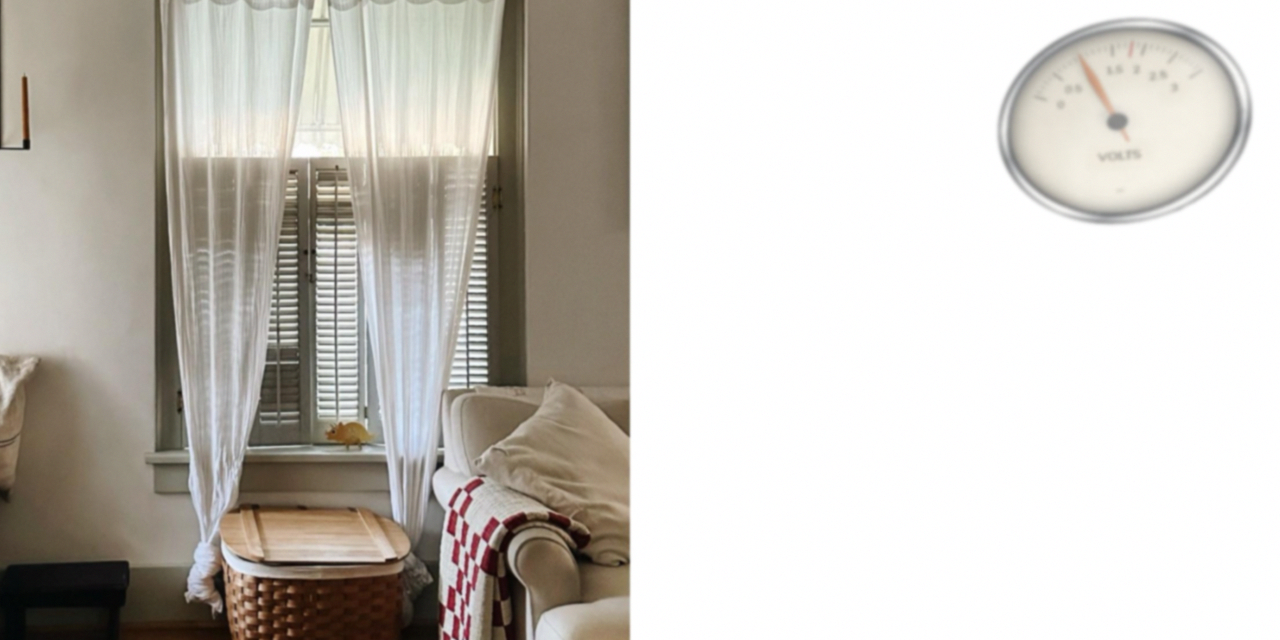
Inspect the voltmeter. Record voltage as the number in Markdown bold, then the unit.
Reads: **1** V
